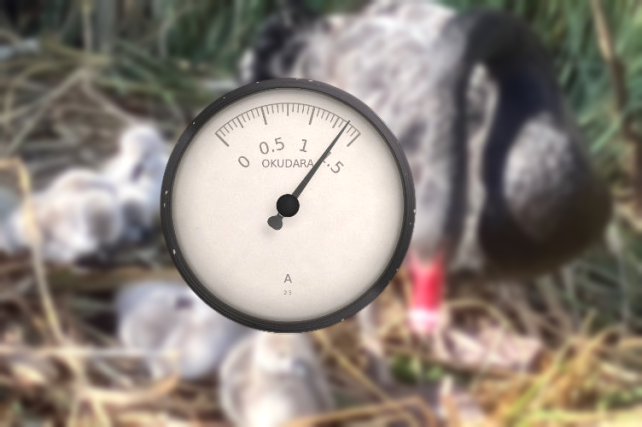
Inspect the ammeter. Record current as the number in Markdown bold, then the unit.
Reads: **1.35** A
